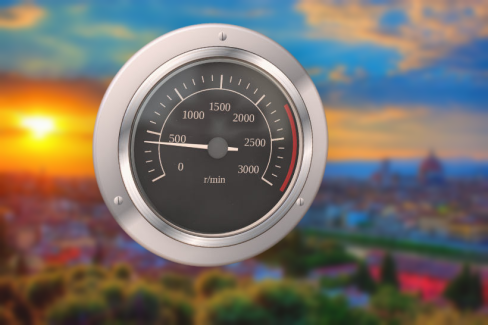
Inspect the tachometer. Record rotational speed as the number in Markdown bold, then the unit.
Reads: **400** rpm
